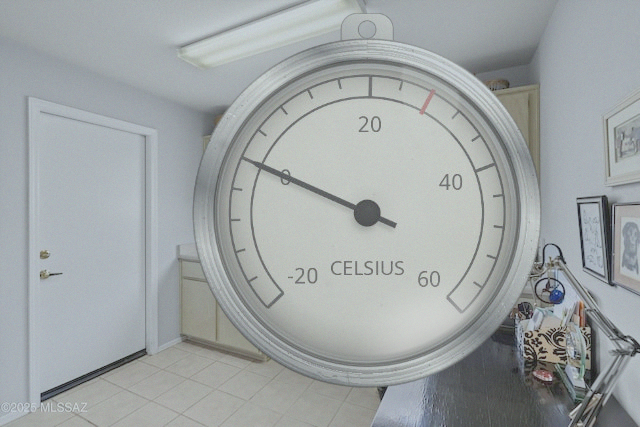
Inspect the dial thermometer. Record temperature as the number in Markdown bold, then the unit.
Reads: **0** °C
